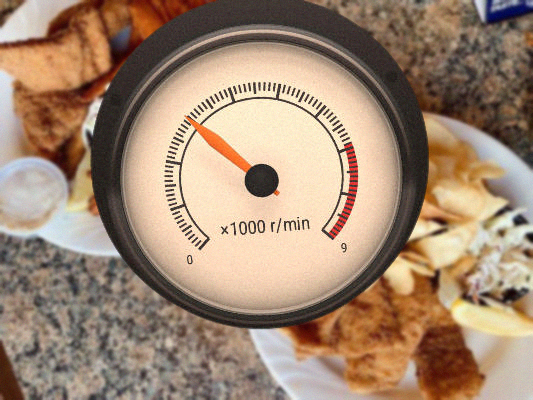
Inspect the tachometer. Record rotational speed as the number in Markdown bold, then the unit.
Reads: **3000** rpm
